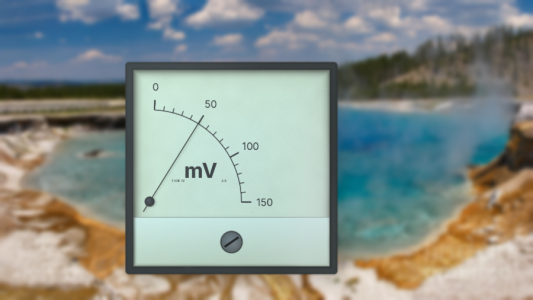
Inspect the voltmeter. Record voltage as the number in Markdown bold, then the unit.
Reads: **50** mV
